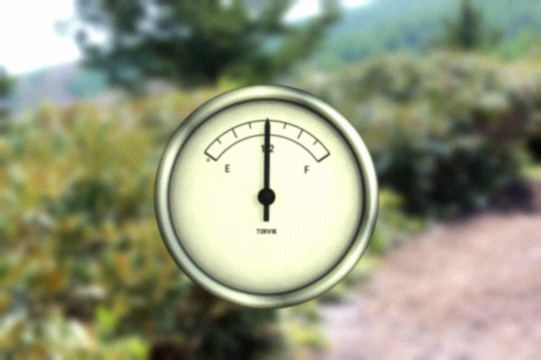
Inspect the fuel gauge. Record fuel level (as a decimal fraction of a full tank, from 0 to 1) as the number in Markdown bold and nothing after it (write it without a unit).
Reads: **0.5**
